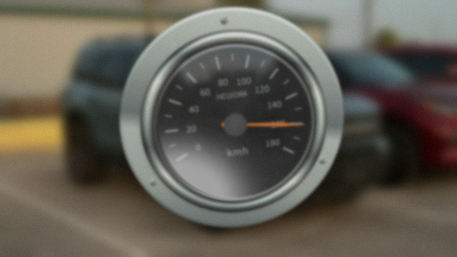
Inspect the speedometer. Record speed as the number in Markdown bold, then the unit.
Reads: **160** km/h
